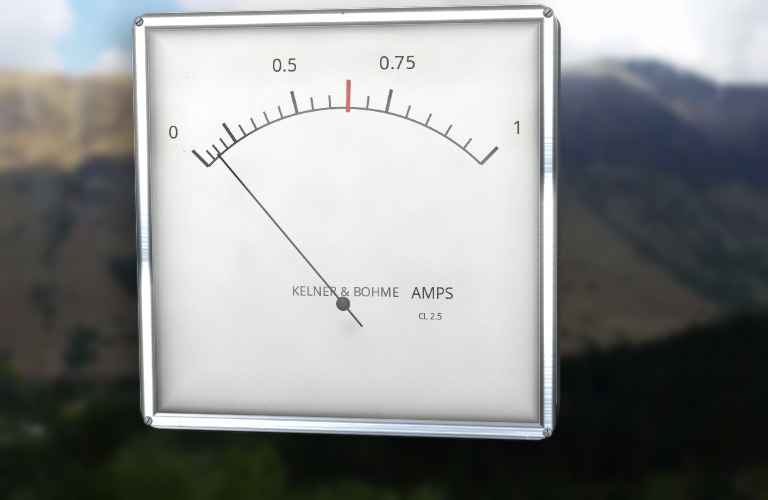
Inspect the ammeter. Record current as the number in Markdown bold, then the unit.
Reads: **0.15** A
